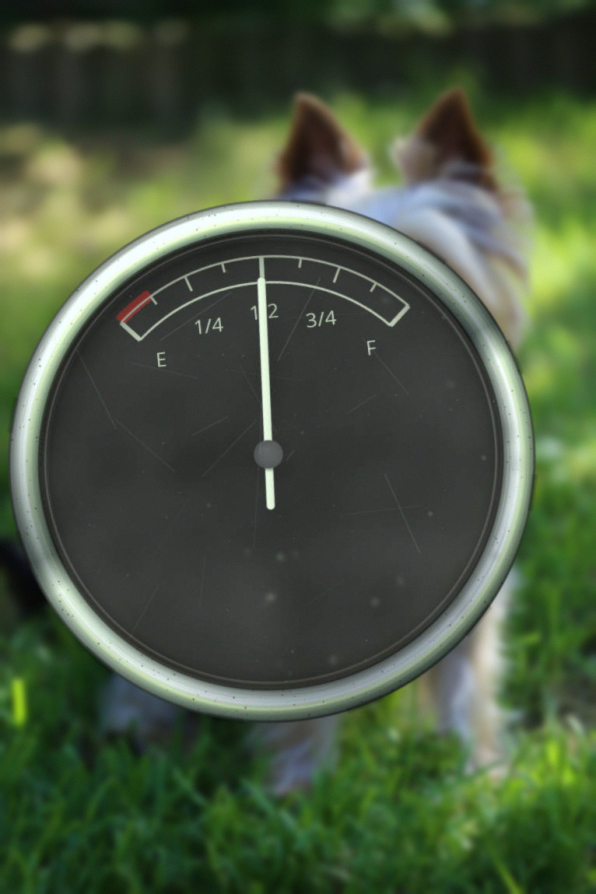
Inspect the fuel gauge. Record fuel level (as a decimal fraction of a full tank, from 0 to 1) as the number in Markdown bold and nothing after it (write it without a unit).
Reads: **0.5**
